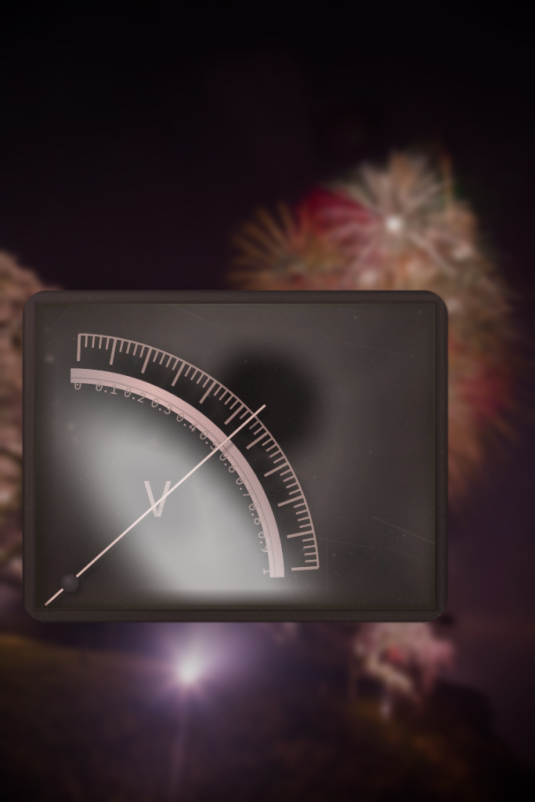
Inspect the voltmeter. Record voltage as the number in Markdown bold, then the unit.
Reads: **0.54** V
